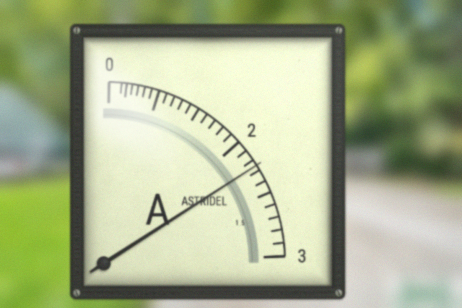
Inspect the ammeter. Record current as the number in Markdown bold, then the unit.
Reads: **2.25** A
